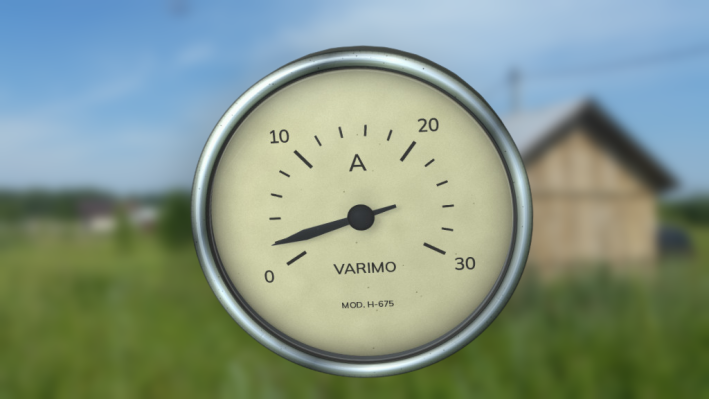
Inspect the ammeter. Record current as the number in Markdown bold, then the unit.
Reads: **2** A
